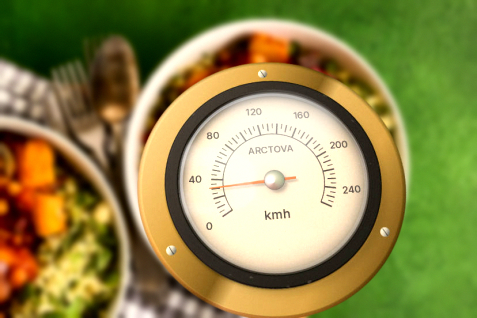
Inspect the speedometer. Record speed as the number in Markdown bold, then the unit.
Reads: **30** km/h
